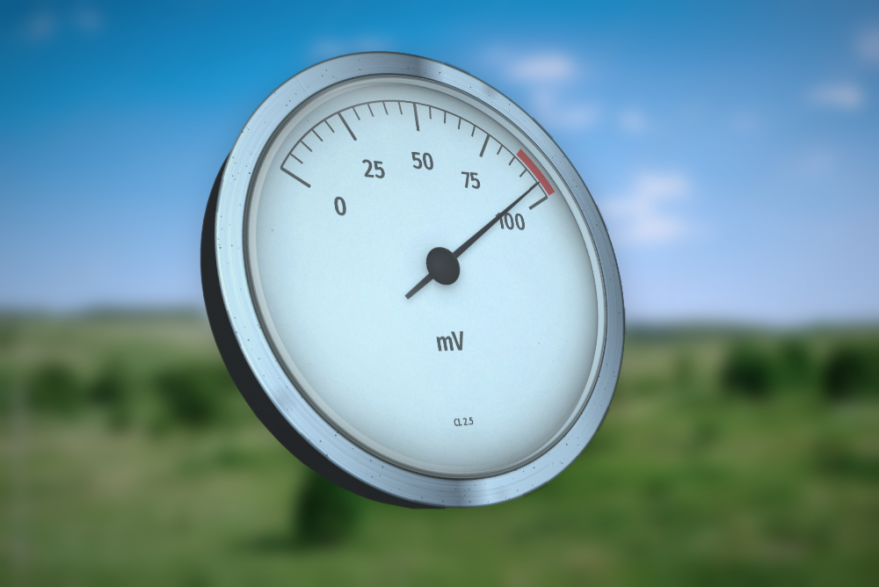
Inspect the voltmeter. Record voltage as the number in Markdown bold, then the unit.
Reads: **95** mV
